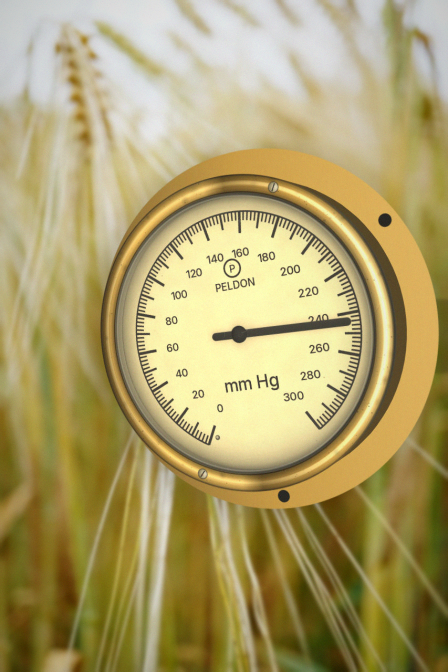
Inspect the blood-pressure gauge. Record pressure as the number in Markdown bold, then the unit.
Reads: **244** mmHg
